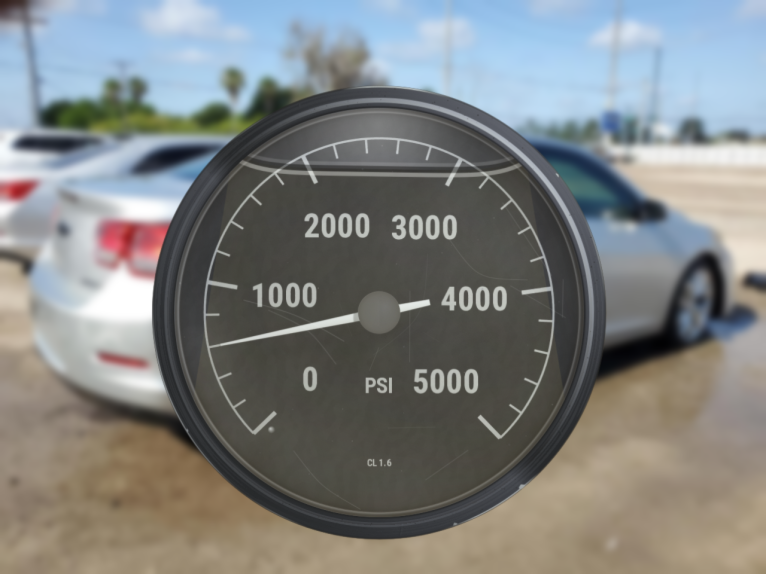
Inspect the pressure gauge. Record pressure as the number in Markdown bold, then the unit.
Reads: **600** psi
